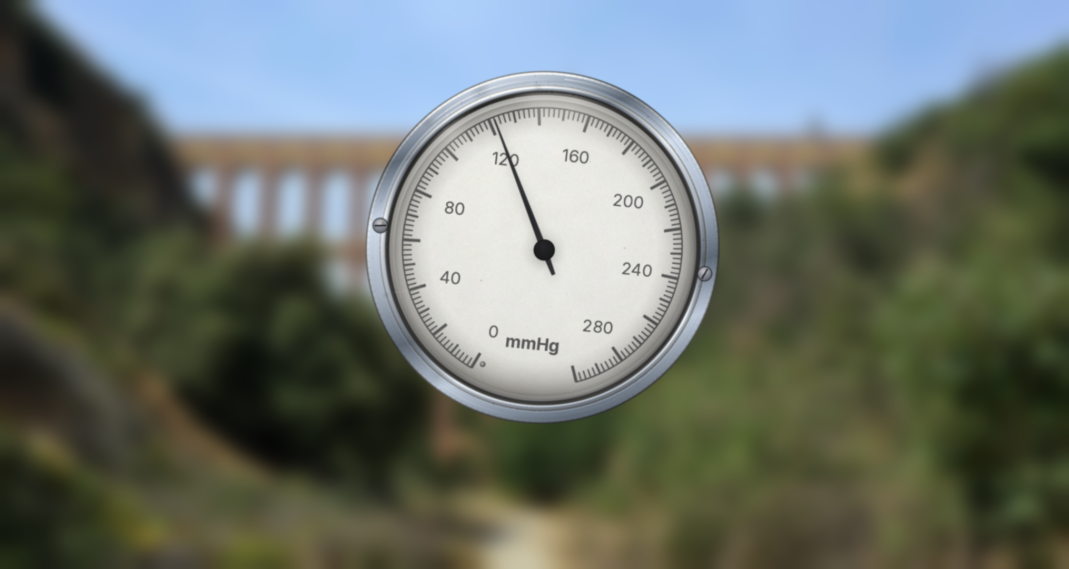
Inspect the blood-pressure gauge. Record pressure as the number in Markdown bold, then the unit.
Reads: **122** mmHg
